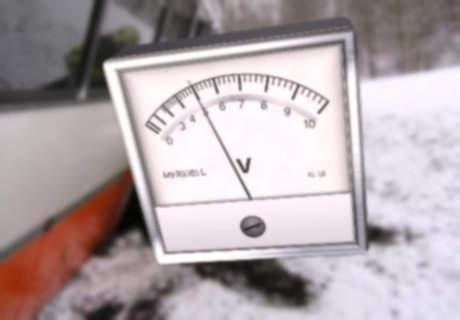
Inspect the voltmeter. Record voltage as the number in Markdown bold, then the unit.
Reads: **5** V
